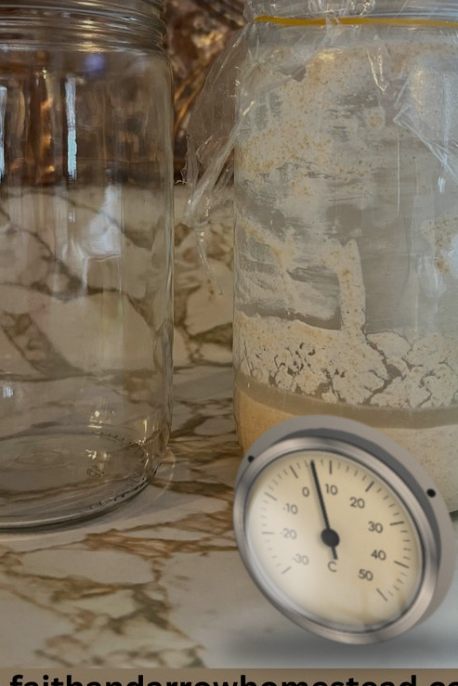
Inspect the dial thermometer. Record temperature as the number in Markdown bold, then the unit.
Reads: **6** °C
